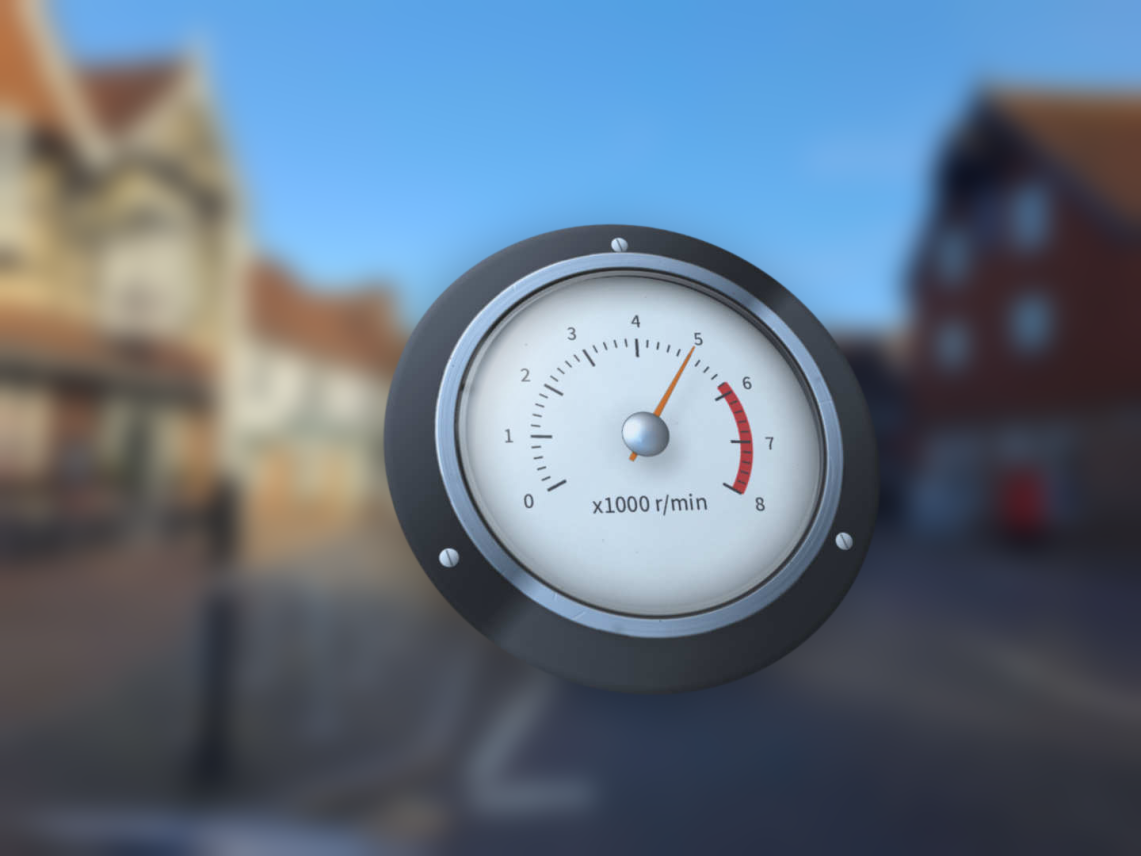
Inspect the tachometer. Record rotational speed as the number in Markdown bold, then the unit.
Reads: **5000** rpm
